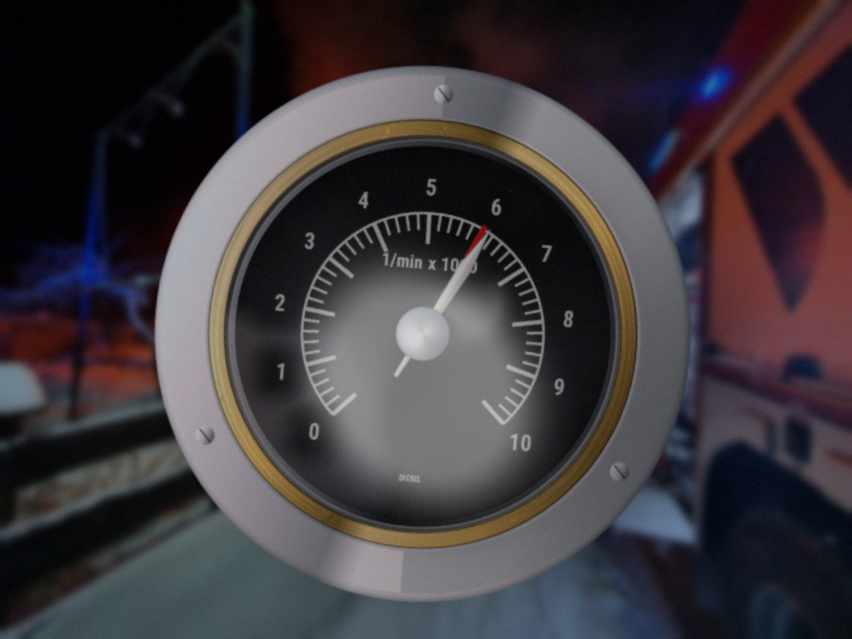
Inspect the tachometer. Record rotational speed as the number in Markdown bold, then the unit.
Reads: **6100** rpm
